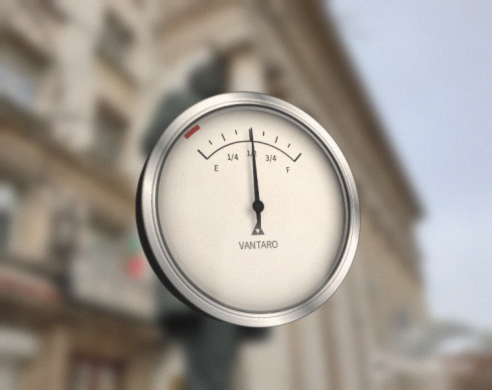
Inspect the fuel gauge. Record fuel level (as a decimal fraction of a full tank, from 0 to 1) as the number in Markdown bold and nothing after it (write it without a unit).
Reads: **0.5**
